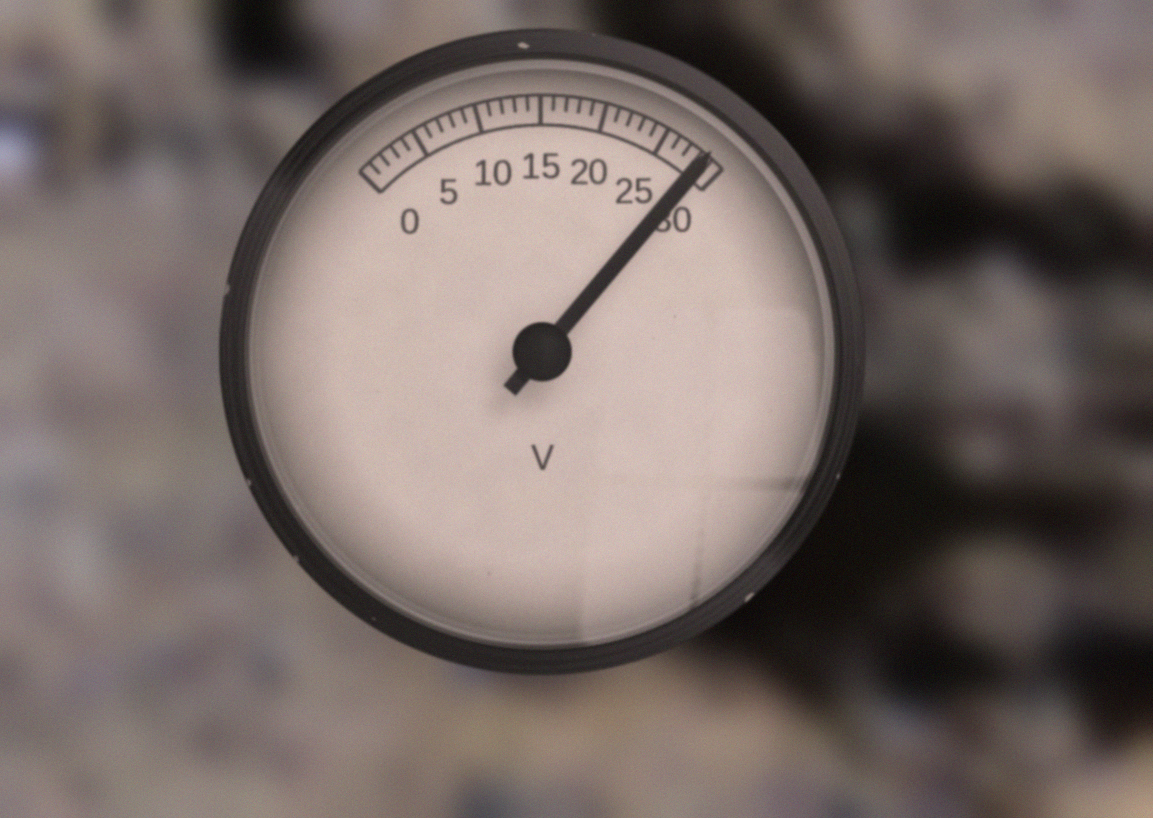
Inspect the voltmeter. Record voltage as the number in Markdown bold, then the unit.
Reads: **28.5** V
